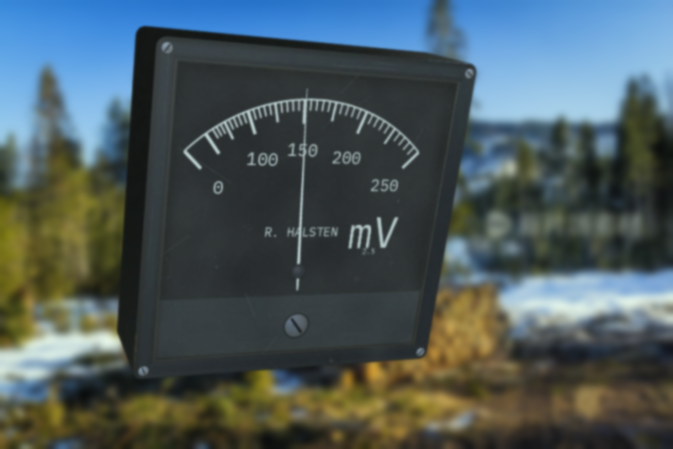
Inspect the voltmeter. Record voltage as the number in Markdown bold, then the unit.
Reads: **150** mV
